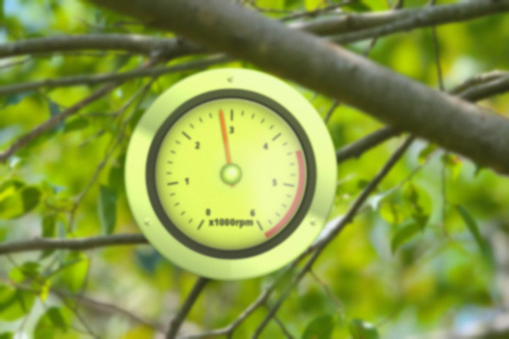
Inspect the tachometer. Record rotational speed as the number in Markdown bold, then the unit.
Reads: **2800** rpm
